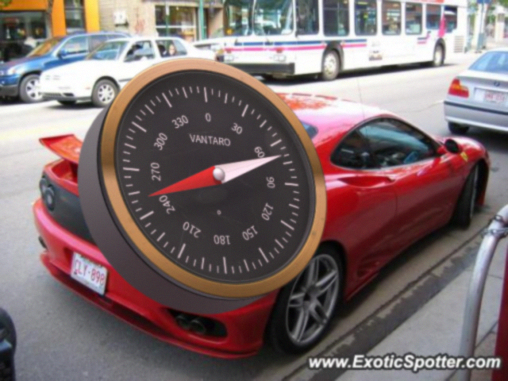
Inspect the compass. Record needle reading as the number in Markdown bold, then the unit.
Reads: **250** °
